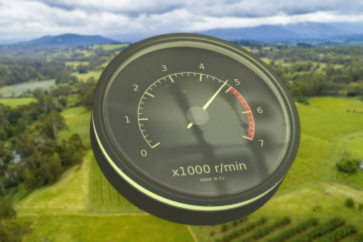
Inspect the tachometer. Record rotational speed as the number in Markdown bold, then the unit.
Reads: **4800** rpm
